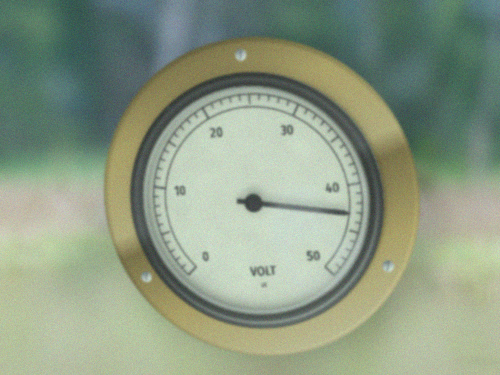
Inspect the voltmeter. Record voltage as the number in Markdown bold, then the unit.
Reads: **43** V
